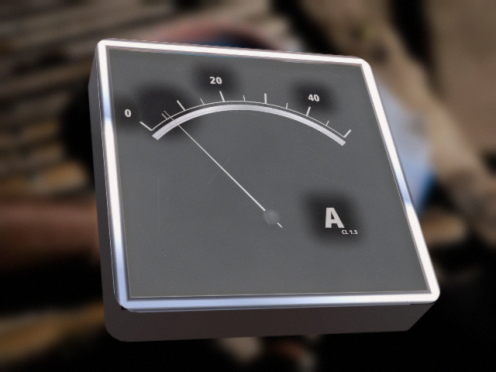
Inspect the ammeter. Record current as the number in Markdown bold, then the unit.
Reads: **5** A
